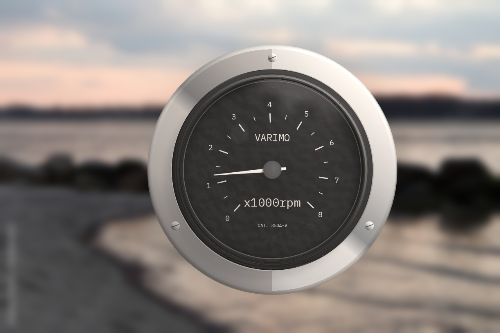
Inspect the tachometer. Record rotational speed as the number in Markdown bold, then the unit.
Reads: **1250** rpm
